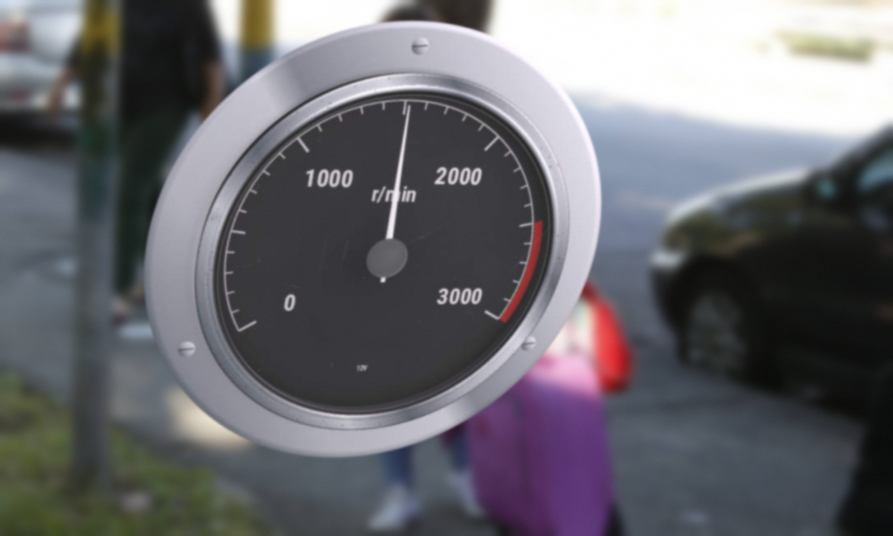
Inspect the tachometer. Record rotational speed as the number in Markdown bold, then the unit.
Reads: **1500** rpm
